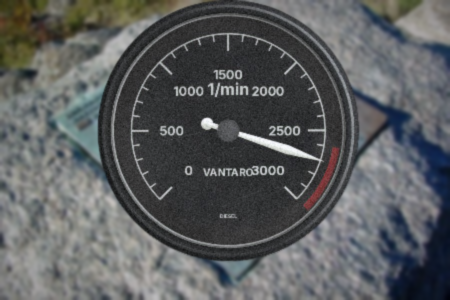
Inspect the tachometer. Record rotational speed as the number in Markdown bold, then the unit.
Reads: **2700** rpm
